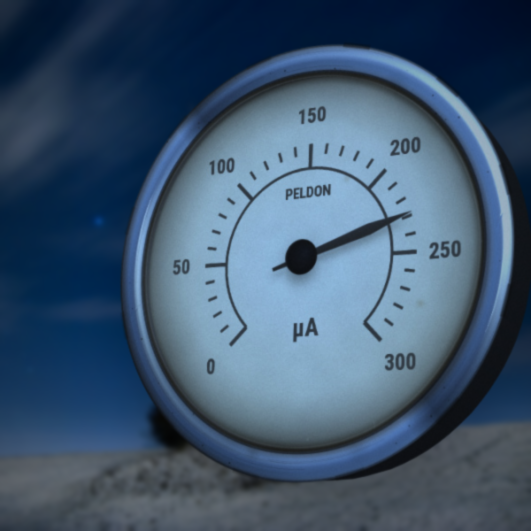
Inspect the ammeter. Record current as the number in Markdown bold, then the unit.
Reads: **230** µA
